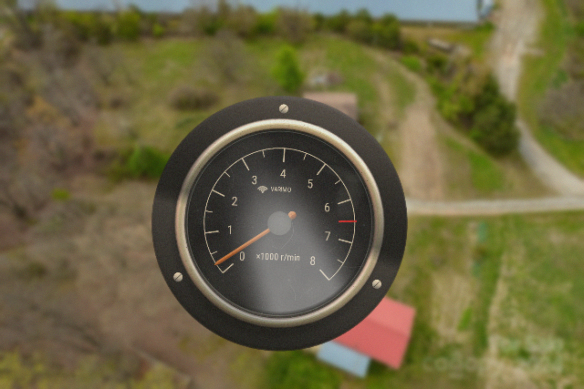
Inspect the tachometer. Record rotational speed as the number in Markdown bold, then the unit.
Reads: **250** rpm
